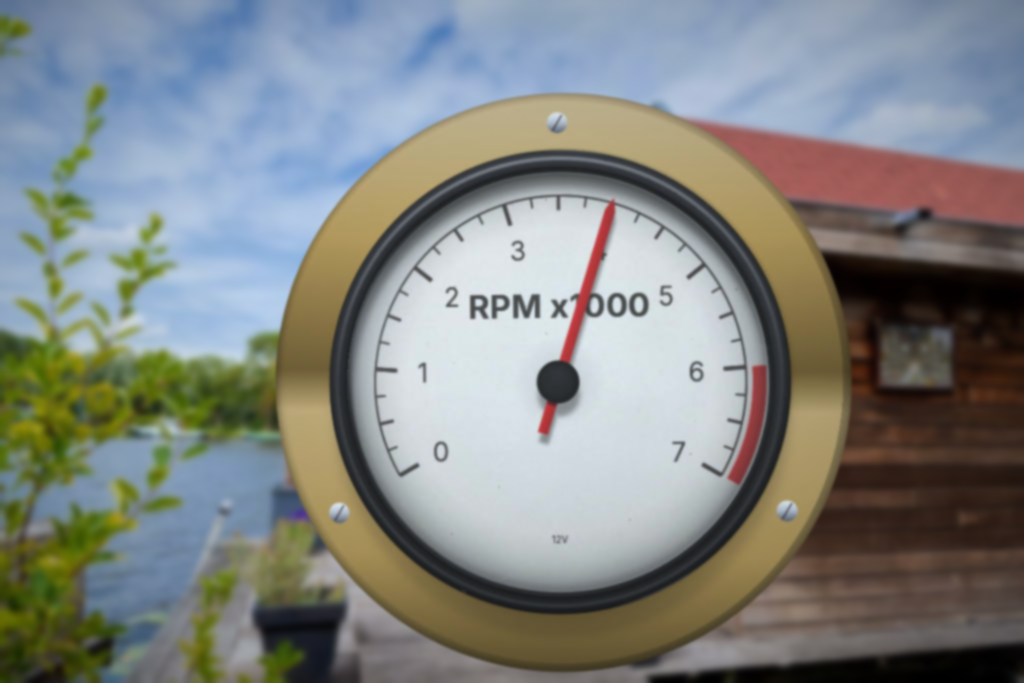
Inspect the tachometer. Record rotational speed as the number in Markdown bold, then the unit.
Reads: **4000** rpm
